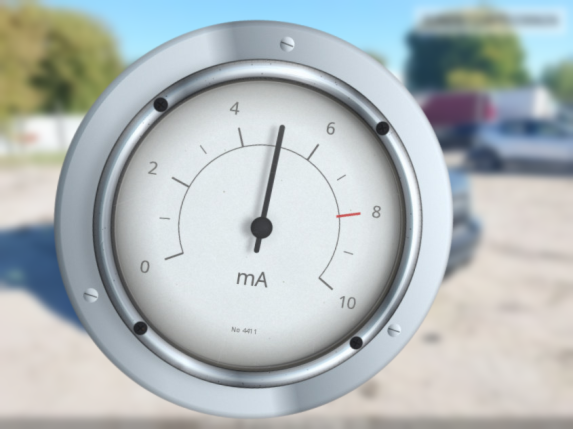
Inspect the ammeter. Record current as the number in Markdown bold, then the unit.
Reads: **5** mA
